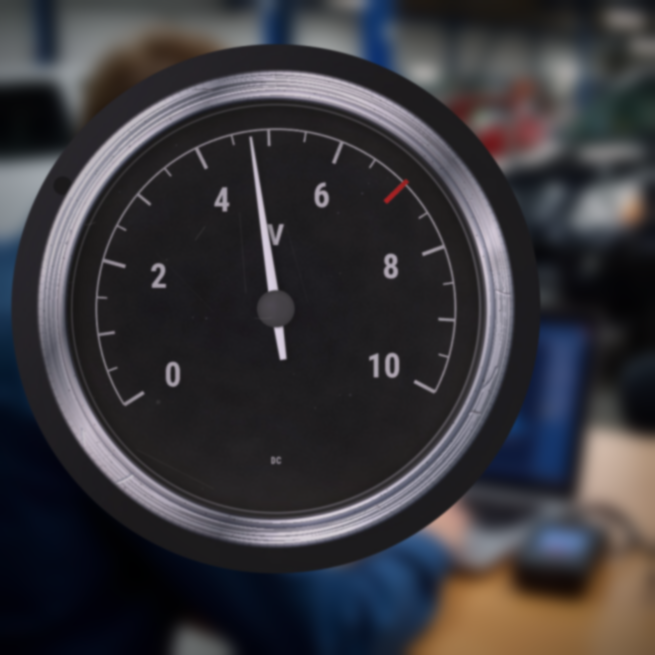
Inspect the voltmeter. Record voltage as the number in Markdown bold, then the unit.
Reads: **4.75** V
